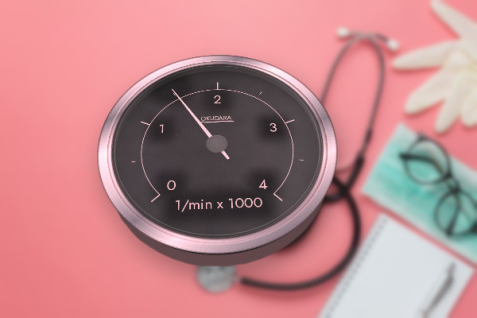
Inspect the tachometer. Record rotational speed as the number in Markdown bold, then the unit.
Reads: **1500** rpm
